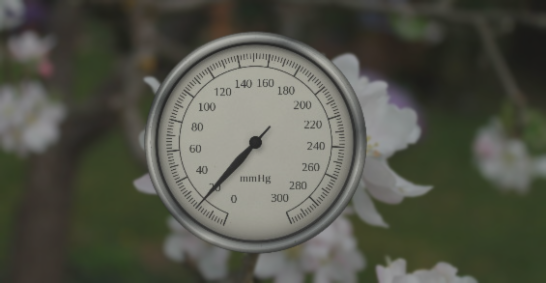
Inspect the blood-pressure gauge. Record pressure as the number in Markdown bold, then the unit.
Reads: **20** mmHg
